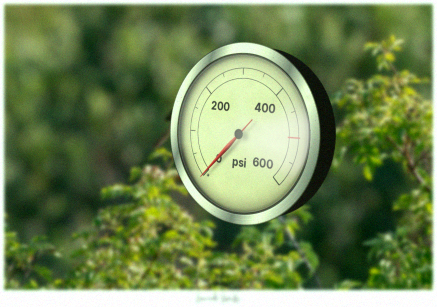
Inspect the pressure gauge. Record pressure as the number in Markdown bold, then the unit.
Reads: **0** psi
